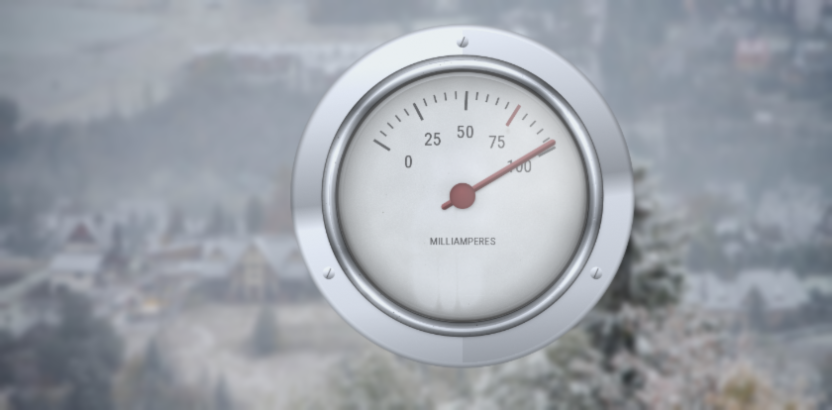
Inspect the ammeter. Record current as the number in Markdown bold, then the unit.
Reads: **97.5** mA
